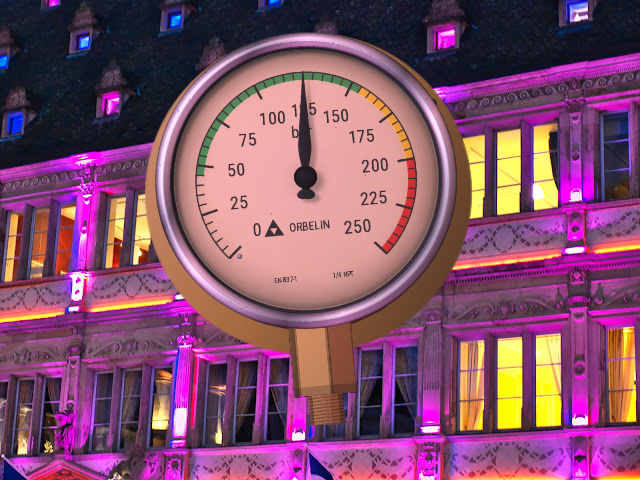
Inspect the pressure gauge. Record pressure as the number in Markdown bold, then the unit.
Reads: **125** bar
